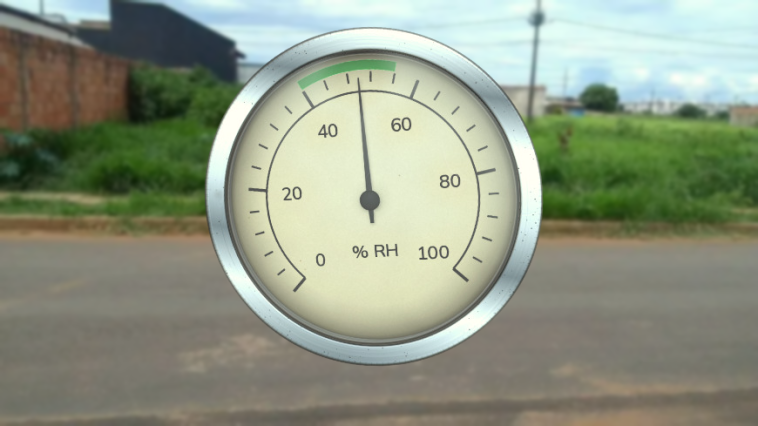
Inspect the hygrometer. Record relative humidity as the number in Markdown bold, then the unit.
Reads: **50** %
